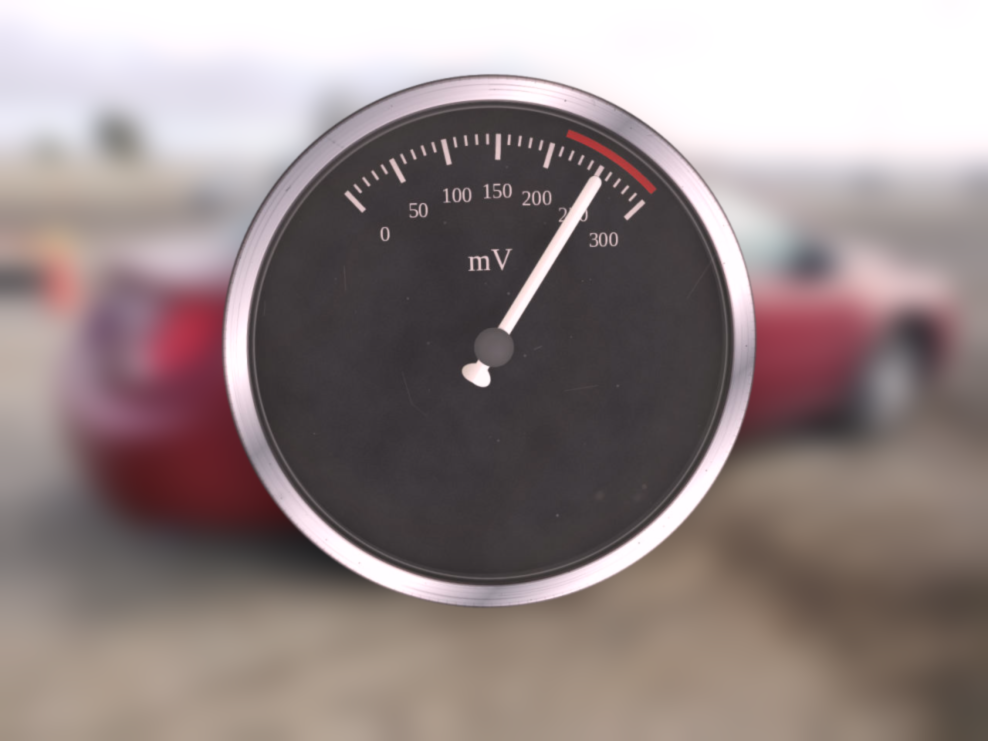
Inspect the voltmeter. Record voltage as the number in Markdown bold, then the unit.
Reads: **250** mV
